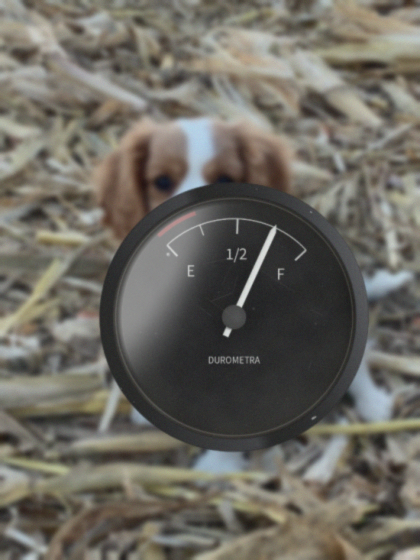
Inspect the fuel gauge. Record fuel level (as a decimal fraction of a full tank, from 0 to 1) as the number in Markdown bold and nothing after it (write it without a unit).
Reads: **0.75**
